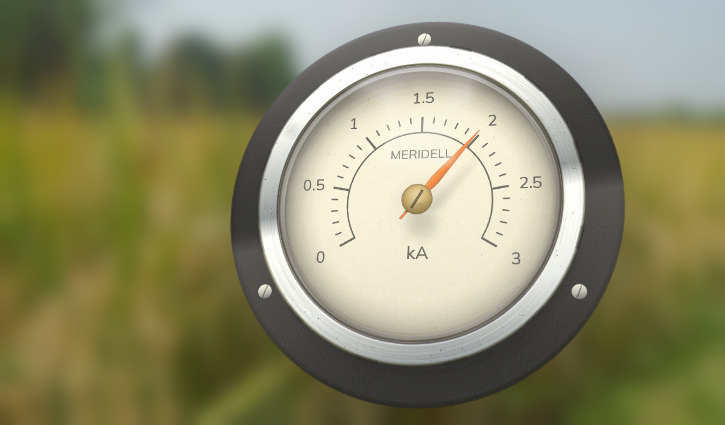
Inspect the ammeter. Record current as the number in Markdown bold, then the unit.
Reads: **2** kA
